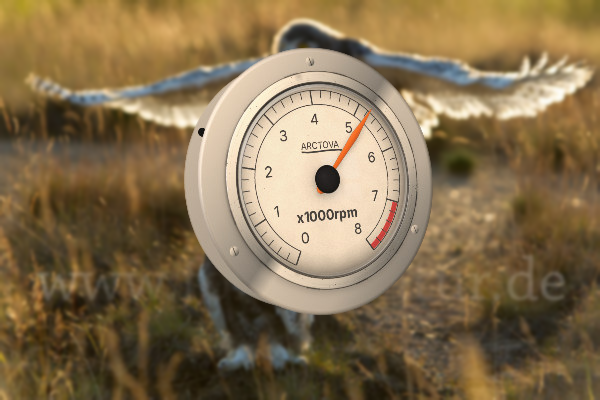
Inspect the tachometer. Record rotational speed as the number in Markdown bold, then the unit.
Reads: **5200** rpm
